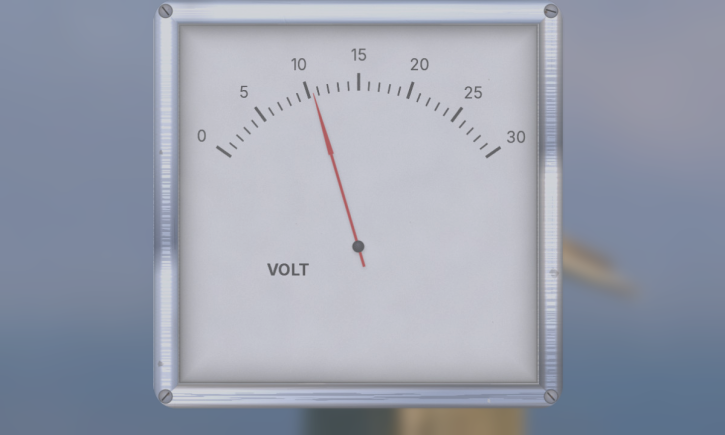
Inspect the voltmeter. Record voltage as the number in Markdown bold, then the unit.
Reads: **10.5** V
